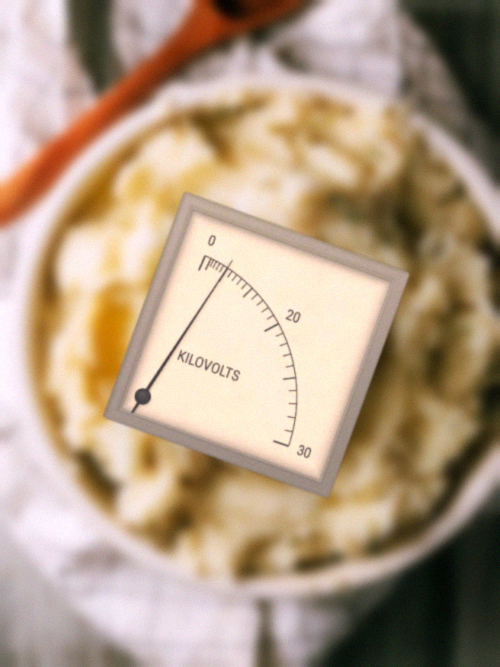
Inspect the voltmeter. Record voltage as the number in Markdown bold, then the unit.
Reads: **10** kV
